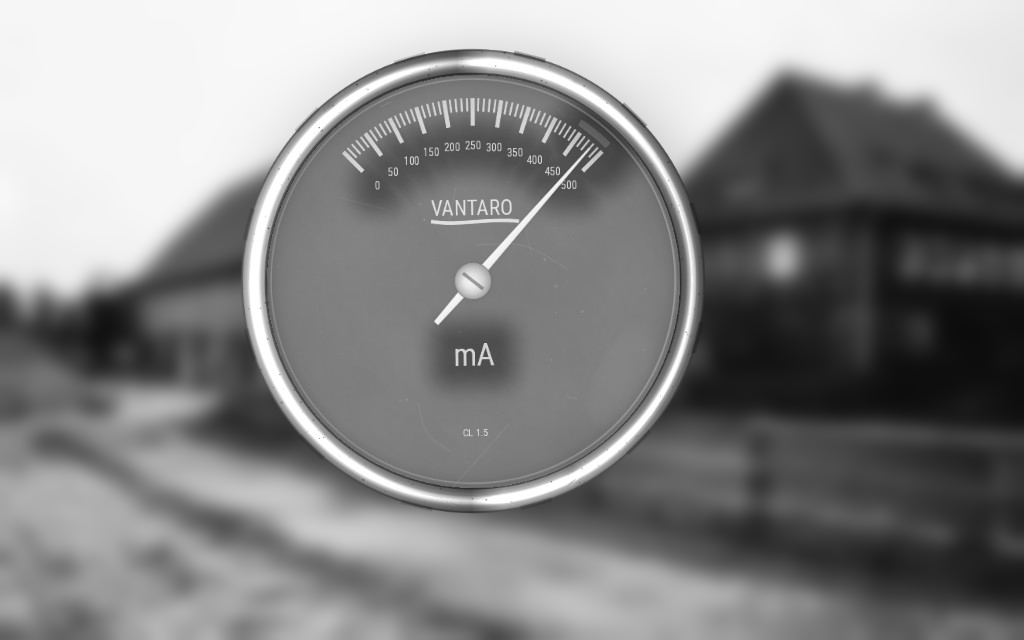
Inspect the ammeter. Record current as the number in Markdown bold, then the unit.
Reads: **480** mA
